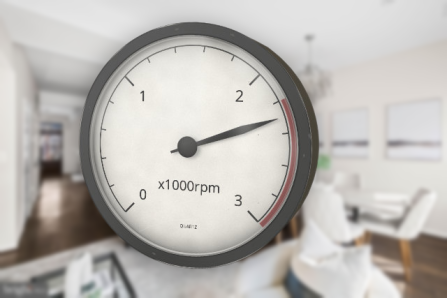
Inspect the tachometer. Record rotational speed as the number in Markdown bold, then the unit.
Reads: **2300** rpm
